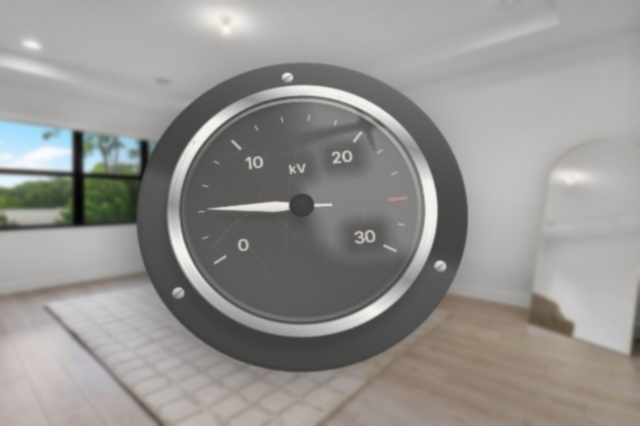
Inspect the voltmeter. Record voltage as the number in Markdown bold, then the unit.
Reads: **4** kV
